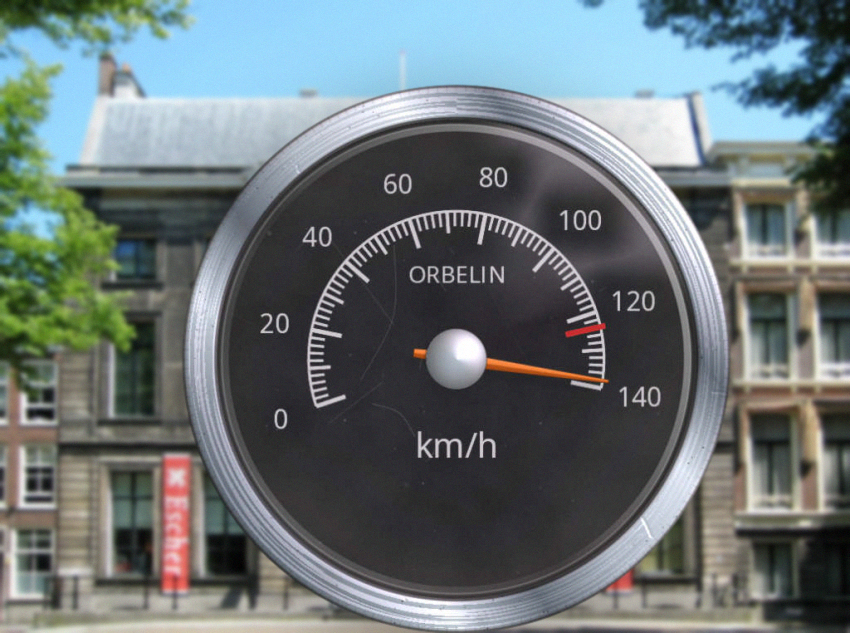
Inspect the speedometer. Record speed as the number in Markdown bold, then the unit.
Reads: **138** km/h
